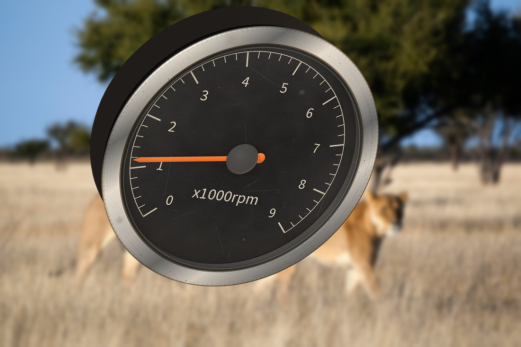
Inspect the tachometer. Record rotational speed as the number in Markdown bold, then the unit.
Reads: **1200** rpm
